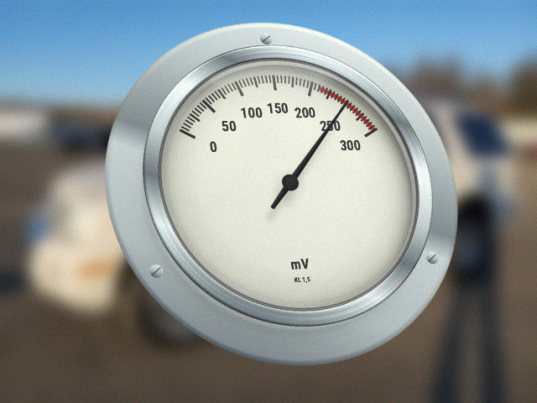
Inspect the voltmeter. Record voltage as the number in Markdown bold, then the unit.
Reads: **250** mV
